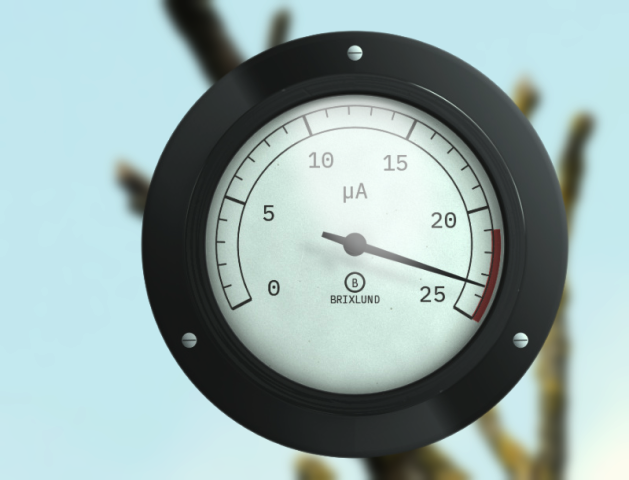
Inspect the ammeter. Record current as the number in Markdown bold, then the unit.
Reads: **23.5** µA
